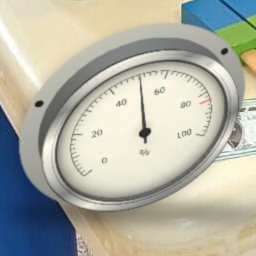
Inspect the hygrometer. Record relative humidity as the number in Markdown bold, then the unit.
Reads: **50** %
